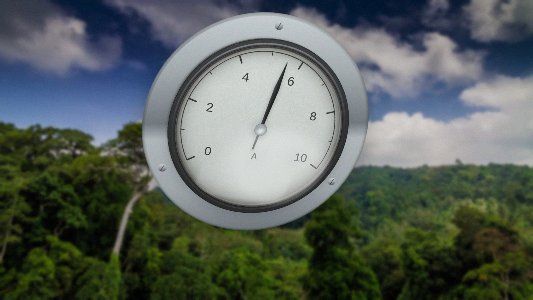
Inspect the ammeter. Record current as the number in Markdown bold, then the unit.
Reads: **5.5** A
